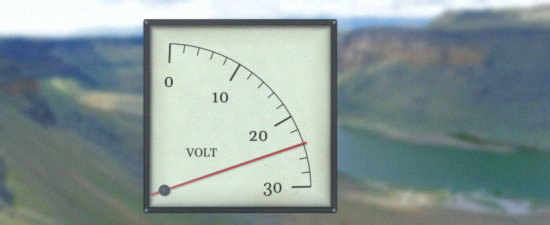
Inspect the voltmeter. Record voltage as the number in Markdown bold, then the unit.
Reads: **24** V
